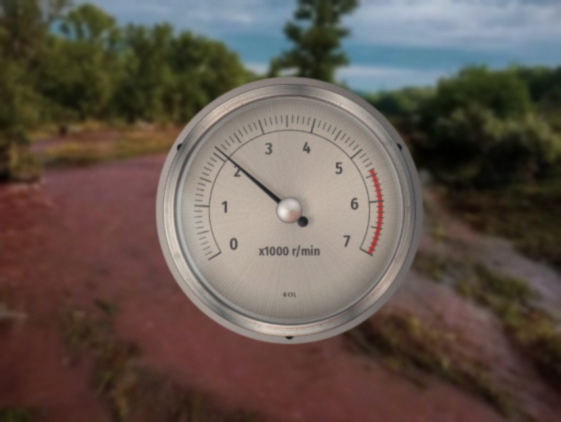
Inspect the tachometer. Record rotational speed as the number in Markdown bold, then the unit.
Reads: **2100** rpm
